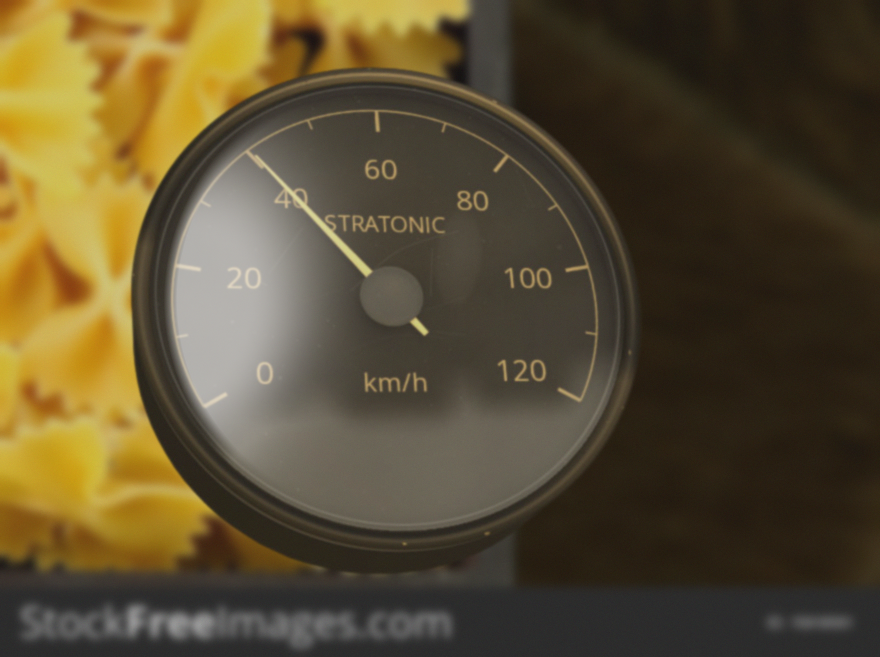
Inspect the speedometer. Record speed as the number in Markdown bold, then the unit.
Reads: **40** km/h
